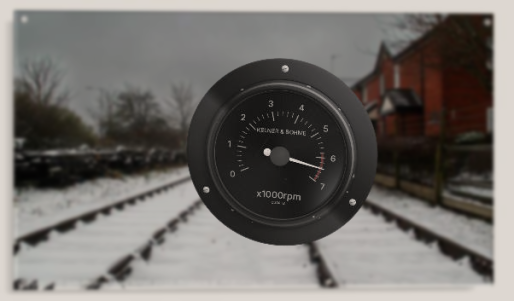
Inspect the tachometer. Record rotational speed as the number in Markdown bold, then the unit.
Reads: **6400** rpm
